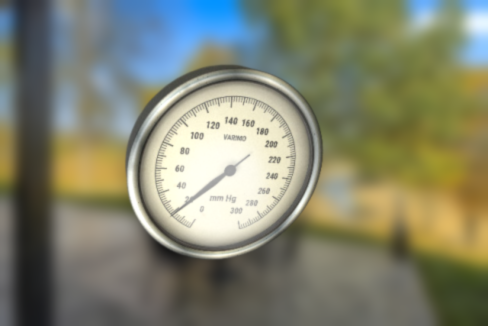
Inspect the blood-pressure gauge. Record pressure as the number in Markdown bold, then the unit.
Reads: **20** mmHg
